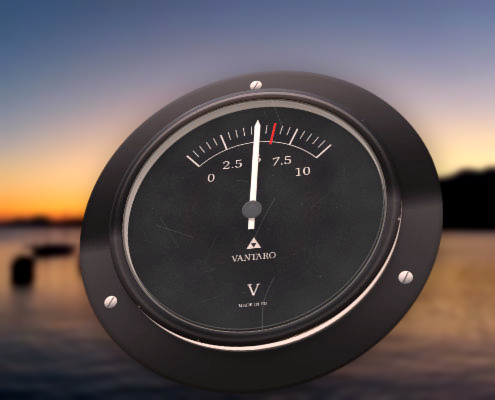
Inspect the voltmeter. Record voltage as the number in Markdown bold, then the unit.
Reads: **5** V
